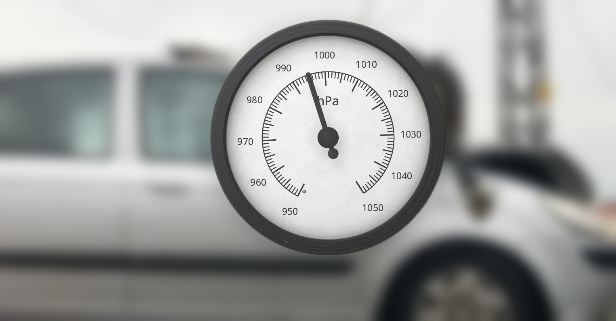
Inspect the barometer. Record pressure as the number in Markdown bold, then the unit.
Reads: **995** hPa
